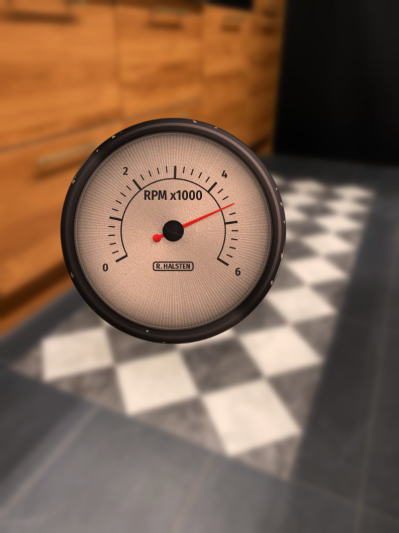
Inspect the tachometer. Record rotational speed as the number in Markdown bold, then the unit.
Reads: **4600** rpm
